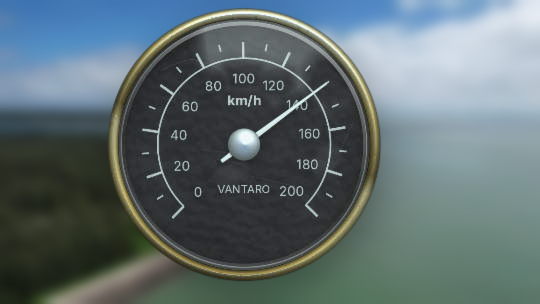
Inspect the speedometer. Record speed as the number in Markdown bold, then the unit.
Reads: **140** km/h
